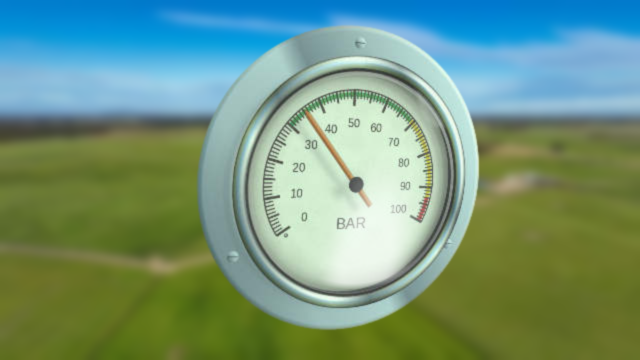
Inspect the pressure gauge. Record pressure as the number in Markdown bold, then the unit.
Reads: **35** bar
